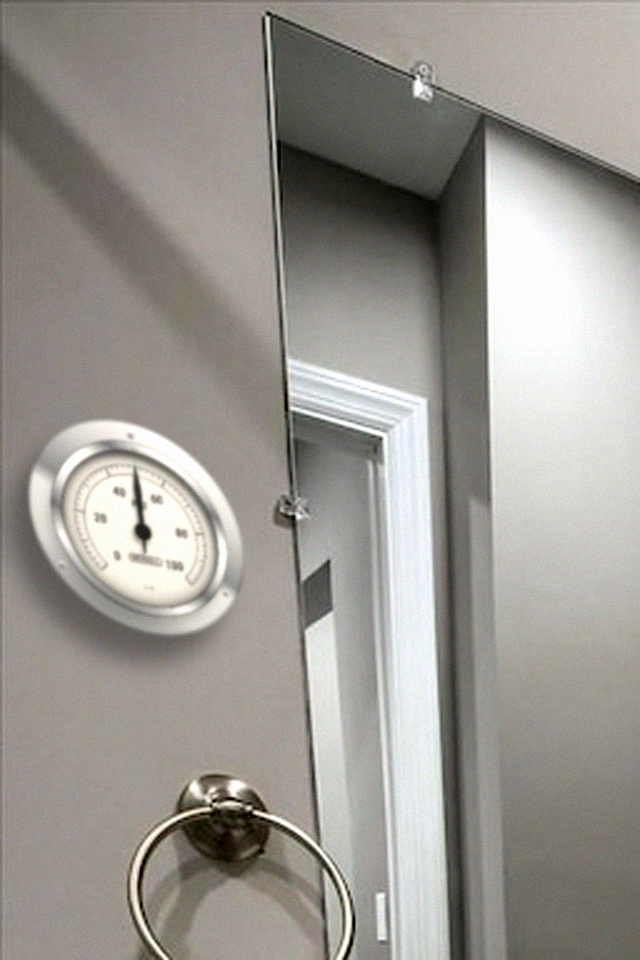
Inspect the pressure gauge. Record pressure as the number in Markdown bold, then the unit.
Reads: **50** psi
